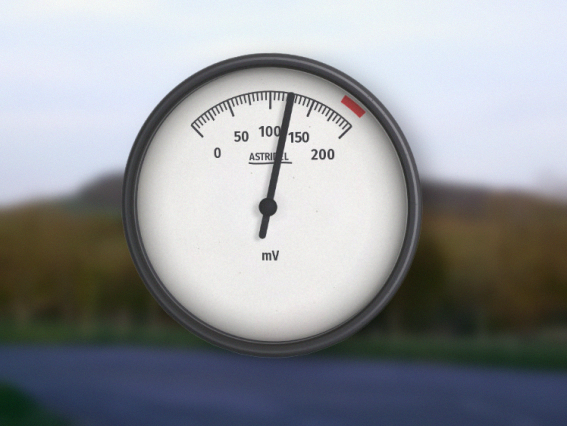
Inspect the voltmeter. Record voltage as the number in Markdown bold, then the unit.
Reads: **125** mV
